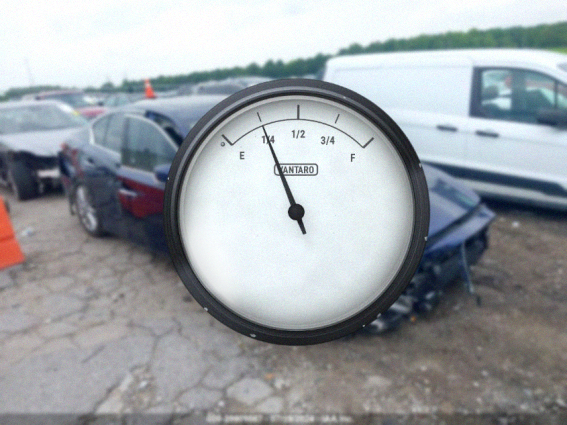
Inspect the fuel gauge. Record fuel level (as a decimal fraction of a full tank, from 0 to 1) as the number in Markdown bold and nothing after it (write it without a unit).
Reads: **0.25**
